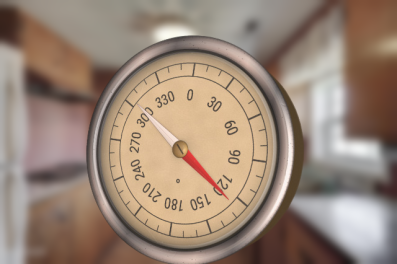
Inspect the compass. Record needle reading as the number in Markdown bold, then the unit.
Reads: **125** °
